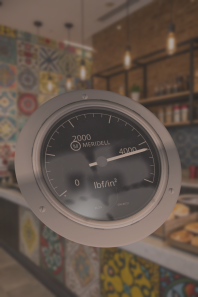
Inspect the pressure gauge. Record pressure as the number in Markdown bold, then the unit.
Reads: **4200** psi
